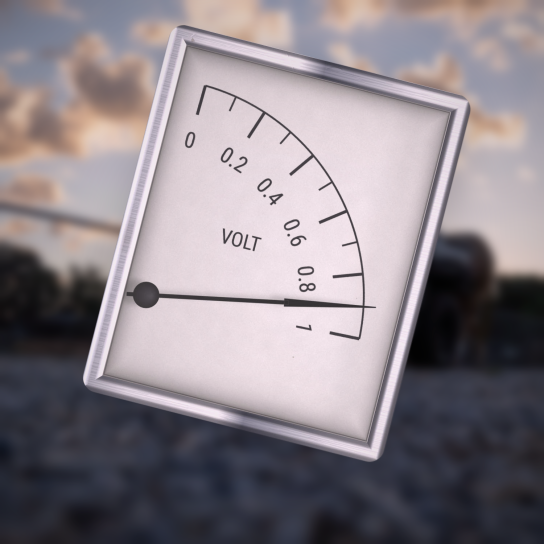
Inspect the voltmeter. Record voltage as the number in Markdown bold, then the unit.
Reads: **0.9** V
